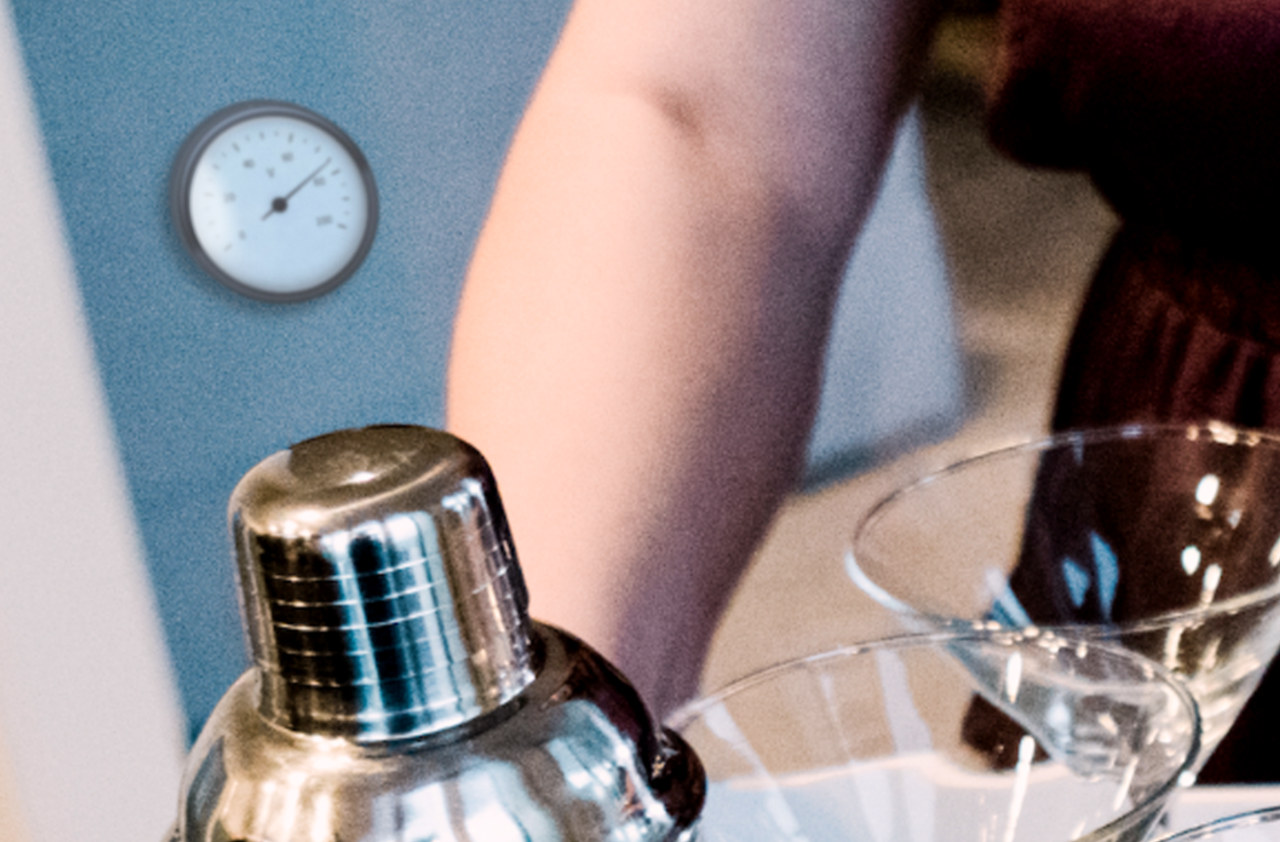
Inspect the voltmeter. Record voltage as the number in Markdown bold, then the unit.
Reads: **75** V
